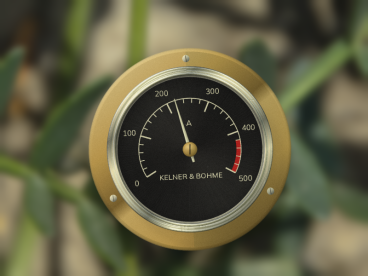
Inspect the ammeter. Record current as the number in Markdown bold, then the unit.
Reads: **220** A
